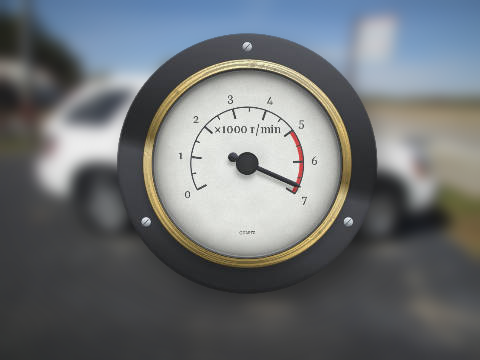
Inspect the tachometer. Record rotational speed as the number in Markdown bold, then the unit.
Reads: **6750** rpm
